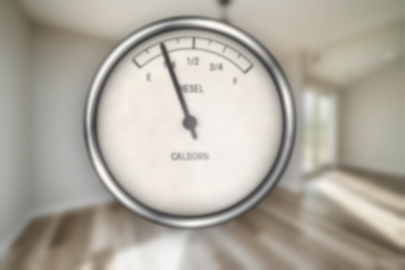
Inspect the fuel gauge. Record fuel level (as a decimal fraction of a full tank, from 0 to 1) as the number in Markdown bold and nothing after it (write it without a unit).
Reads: **0.25**
